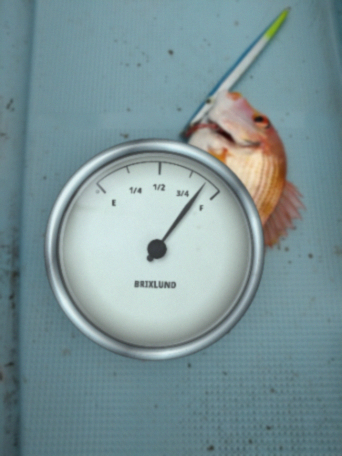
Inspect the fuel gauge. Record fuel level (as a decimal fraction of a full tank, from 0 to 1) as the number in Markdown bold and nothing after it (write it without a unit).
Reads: **0.875**
